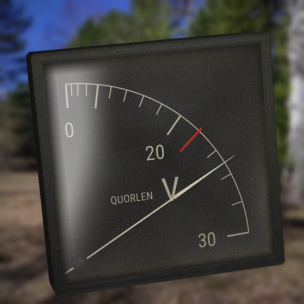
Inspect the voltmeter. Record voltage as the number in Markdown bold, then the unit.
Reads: **25** V
